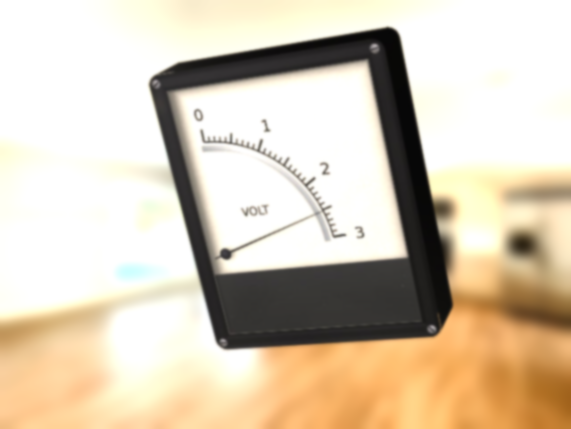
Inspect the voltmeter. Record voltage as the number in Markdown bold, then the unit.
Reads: **2.5** V
